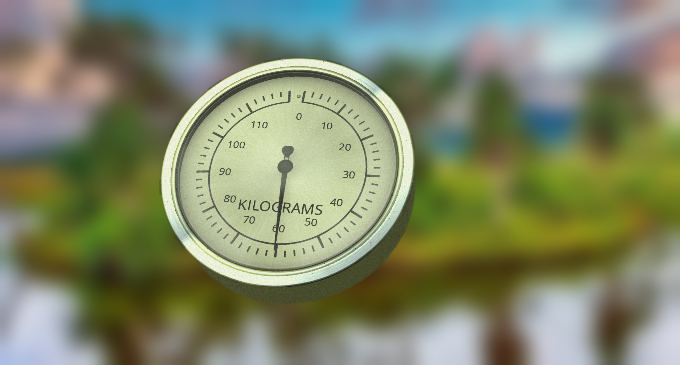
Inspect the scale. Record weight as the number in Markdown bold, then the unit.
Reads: **60** kg
